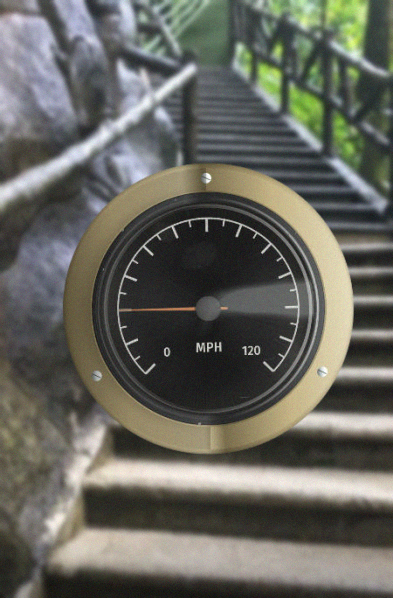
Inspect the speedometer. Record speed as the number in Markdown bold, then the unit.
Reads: **20** mph
